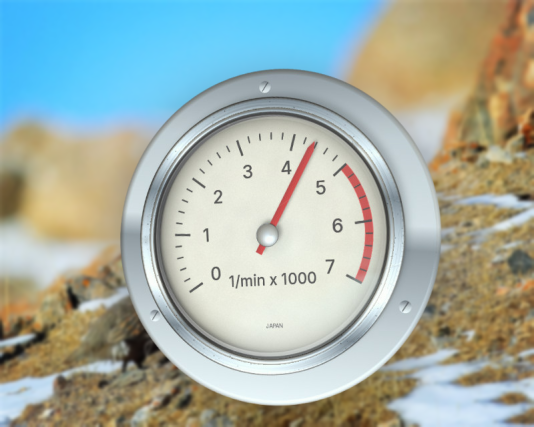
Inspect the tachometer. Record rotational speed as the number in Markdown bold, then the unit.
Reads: **4400** rpm
